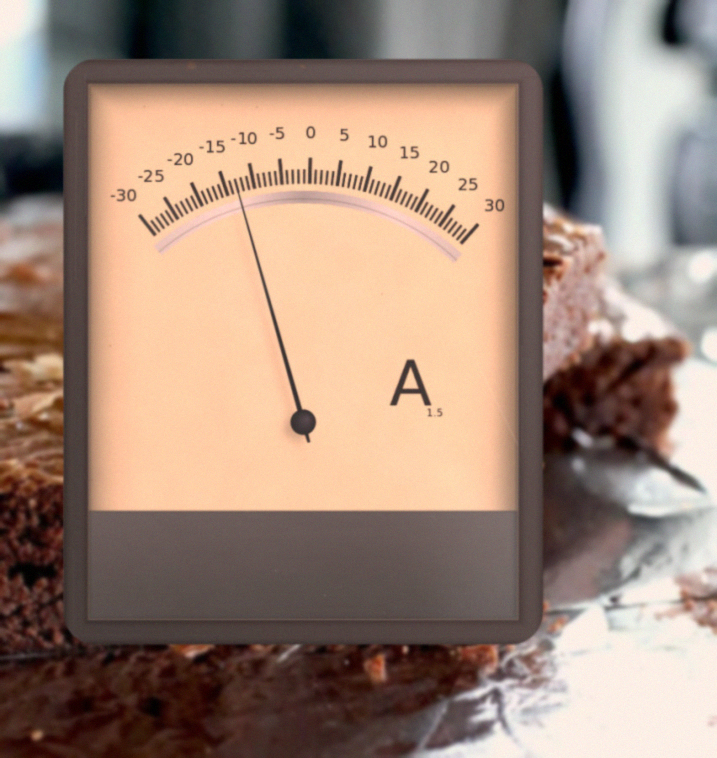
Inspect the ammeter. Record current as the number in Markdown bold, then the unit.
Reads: **-13** A
